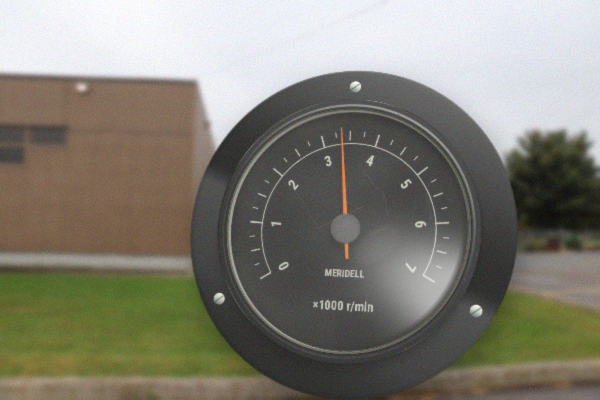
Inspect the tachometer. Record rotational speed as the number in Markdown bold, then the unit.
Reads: **3375** rpm
